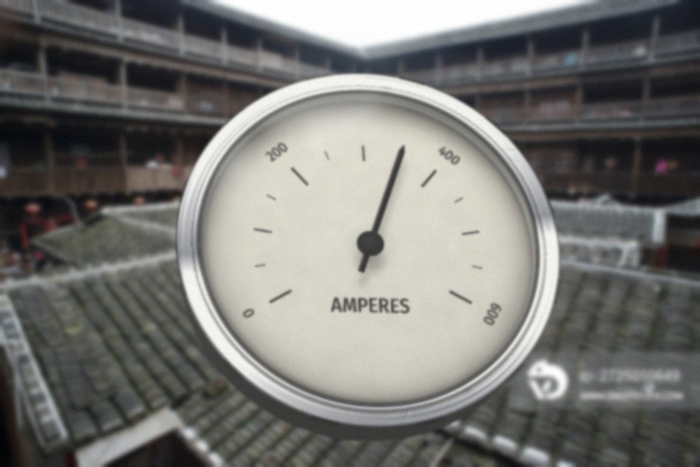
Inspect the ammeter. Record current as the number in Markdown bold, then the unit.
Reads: **350** A
